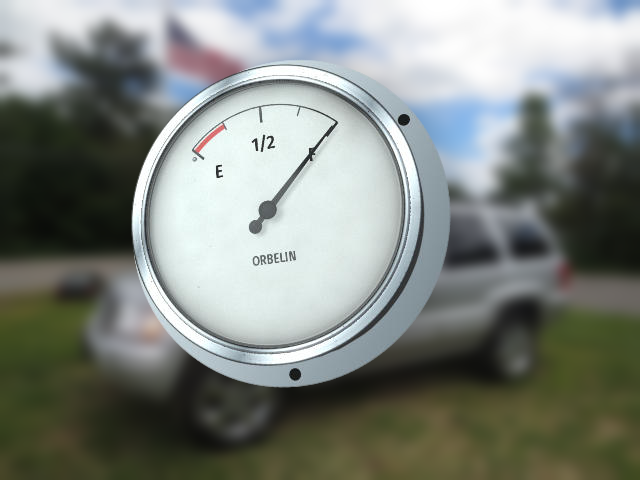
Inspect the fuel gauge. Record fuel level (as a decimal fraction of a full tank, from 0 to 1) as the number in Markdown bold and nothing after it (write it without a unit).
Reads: **1**
